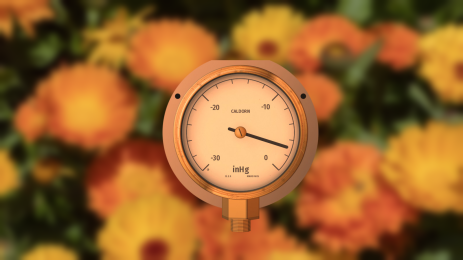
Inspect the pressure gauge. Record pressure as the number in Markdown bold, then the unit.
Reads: **-3** inHg
